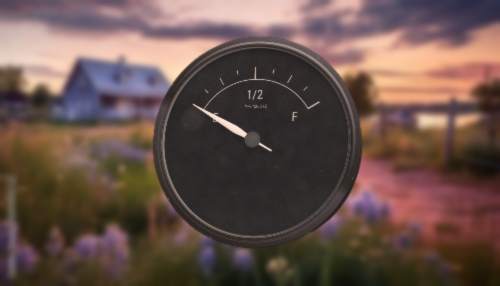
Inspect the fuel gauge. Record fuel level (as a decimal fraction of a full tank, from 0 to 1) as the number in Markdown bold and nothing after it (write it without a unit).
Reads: **0**
